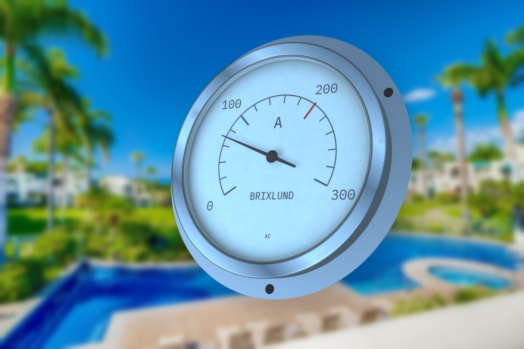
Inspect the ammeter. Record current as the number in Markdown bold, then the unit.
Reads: **70** A
